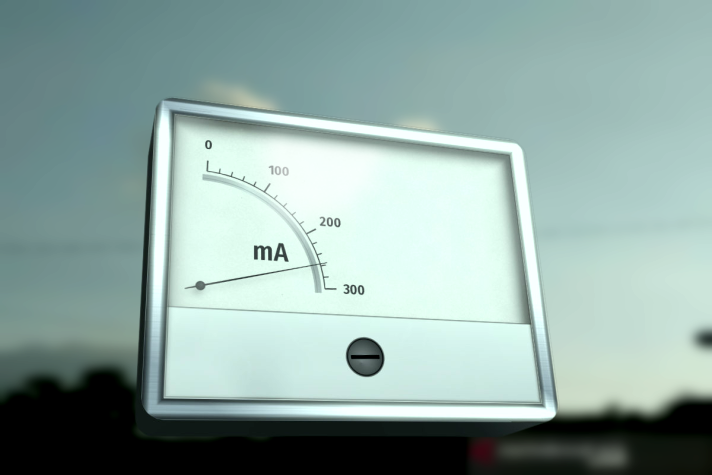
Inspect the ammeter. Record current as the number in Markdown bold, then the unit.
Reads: **260** mA
